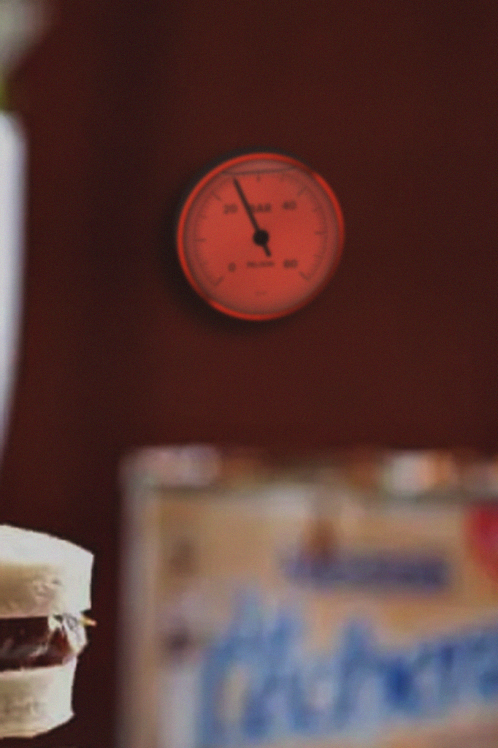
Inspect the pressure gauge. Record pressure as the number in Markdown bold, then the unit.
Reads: **25** bar
